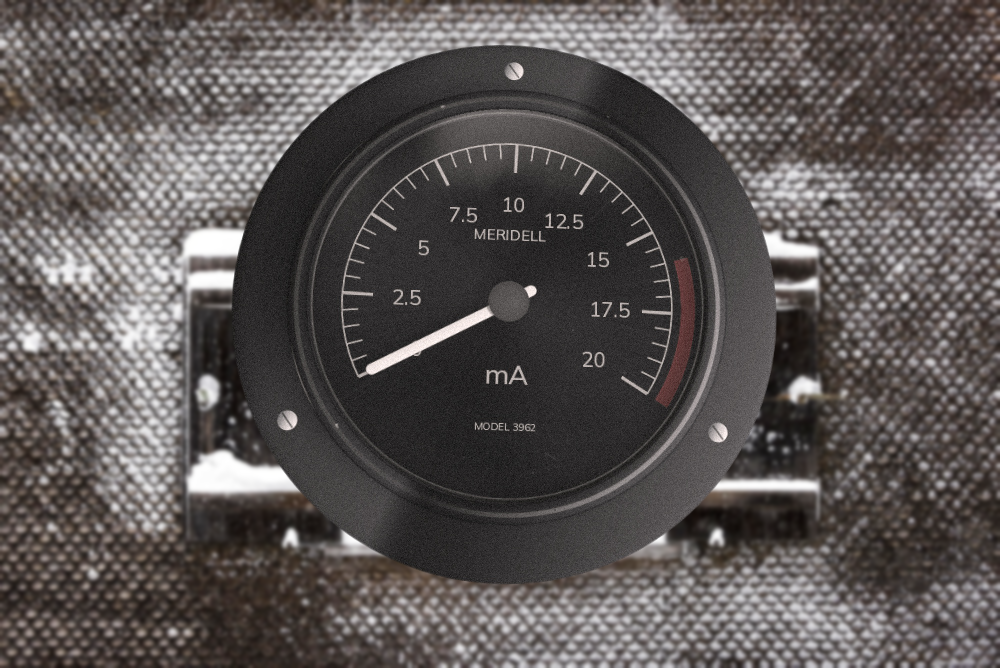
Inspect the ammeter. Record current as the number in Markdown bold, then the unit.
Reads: **0** mA
